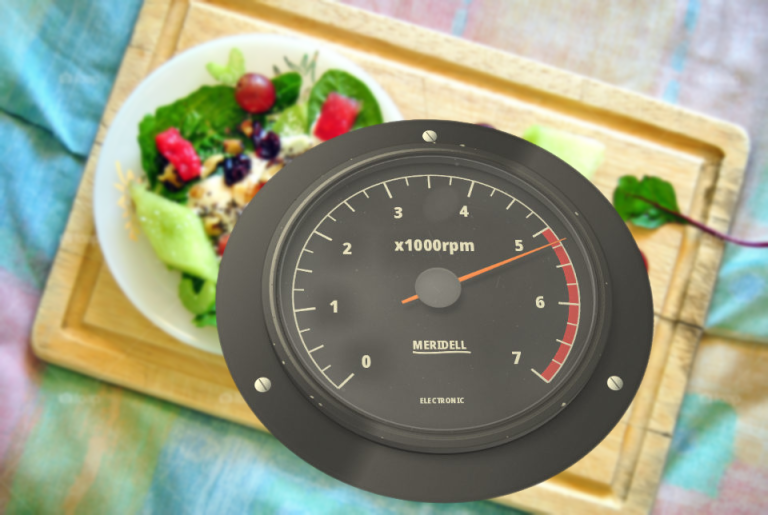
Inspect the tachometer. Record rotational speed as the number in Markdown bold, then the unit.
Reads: **5250** rpm
